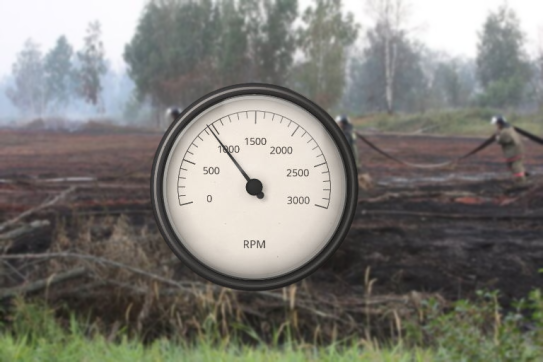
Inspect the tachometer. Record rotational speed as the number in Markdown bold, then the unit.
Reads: **950** rpm
